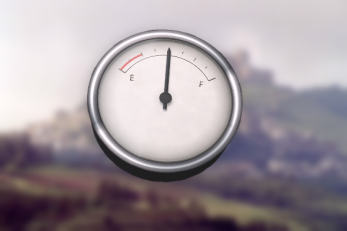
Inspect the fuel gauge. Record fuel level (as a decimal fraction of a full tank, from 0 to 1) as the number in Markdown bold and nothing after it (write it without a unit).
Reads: **0.5**
